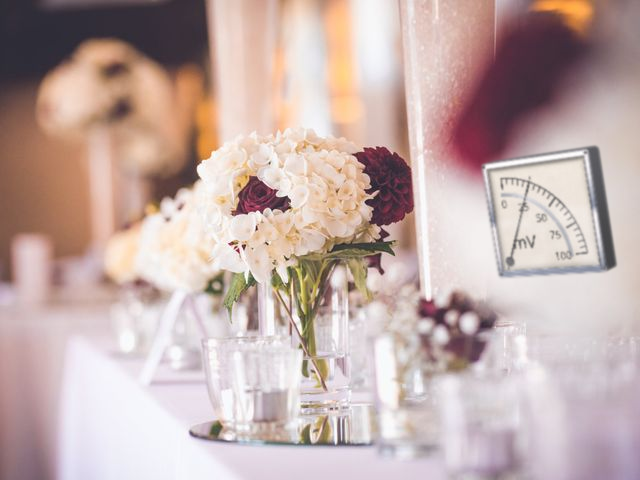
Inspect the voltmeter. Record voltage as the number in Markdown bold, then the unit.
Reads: **25** mV
